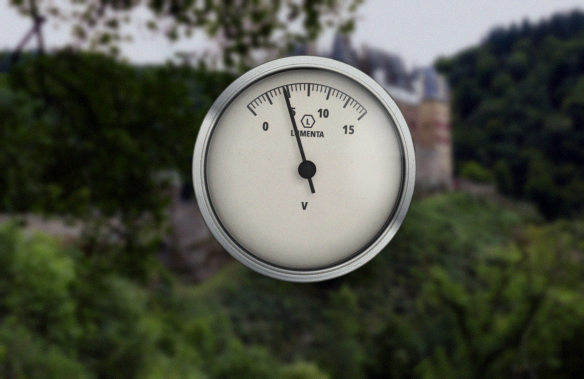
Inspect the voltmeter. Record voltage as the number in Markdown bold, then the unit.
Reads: **4.5** V
